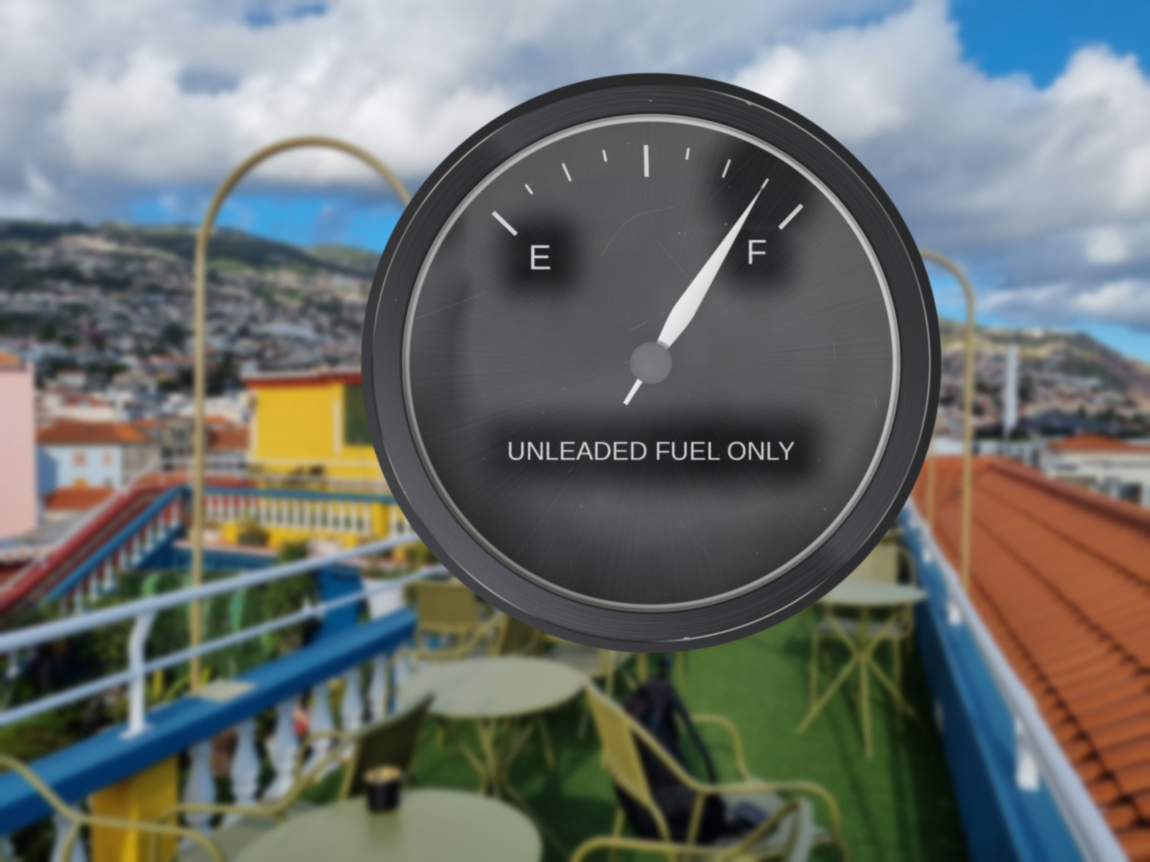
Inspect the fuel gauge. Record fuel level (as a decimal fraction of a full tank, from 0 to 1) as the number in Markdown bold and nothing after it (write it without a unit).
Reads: **0.875**
